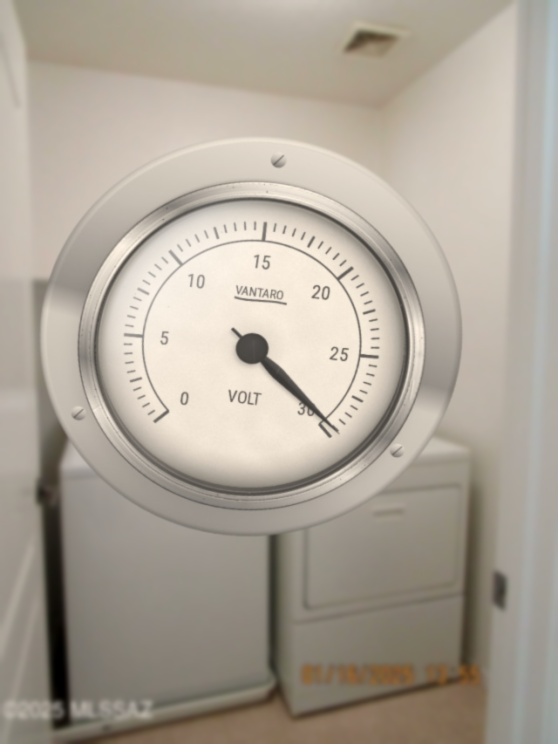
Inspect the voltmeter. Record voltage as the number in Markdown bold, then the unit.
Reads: **29.5** V
